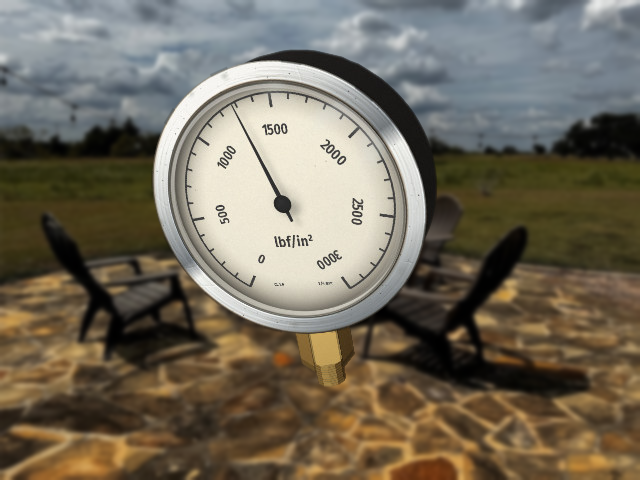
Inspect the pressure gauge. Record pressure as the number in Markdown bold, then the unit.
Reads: **1300** psi
